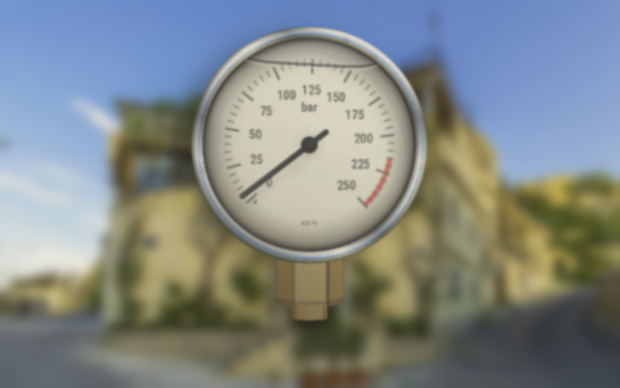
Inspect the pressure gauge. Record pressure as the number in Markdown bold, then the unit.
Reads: **5** bar
